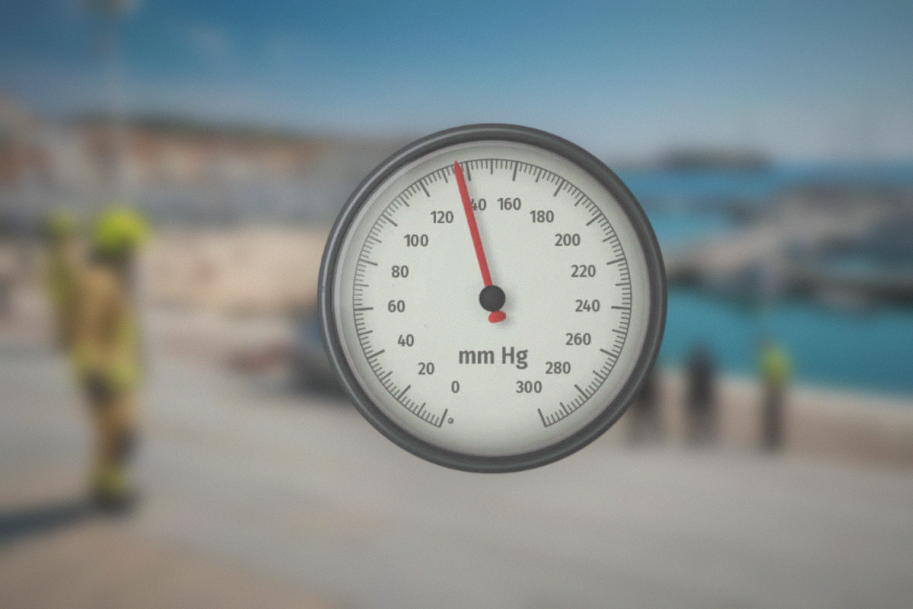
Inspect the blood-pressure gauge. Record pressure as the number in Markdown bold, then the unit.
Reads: **136** mmHg
